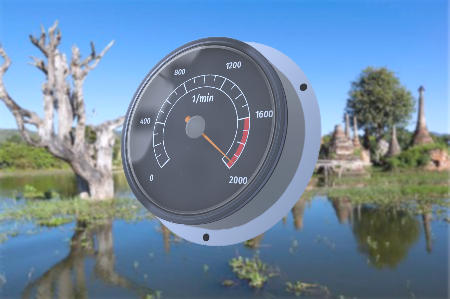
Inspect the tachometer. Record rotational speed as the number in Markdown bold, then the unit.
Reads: **1950** rpm
